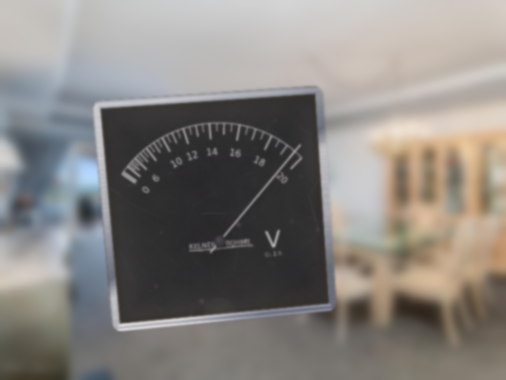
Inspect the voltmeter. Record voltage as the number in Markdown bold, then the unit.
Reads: **19.5** V
